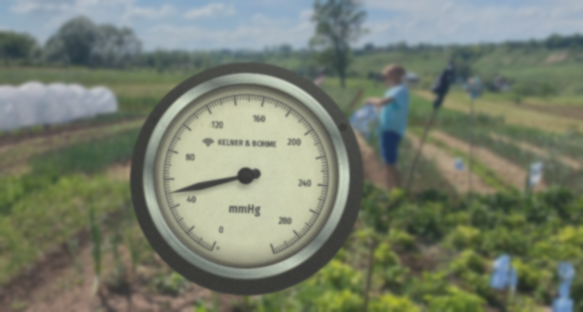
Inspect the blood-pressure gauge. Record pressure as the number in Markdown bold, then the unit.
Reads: **50** mmHg
